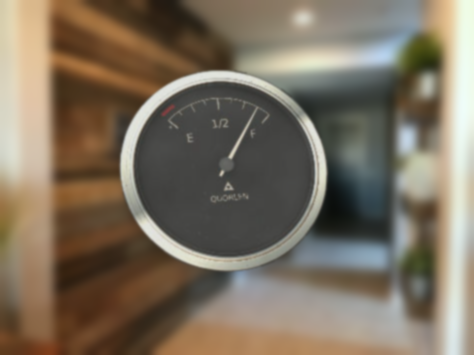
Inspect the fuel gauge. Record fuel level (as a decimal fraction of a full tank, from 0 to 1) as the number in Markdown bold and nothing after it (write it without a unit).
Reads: **0.875**
